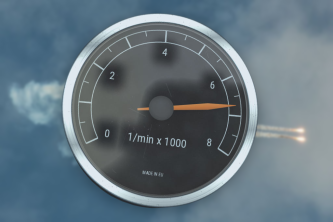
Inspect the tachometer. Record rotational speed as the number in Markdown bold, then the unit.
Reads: **6750** rpm
